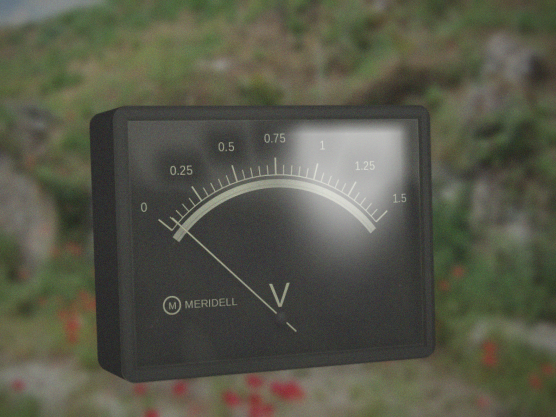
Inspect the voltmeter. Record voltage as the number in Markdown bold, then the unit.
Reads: **0.05** V
